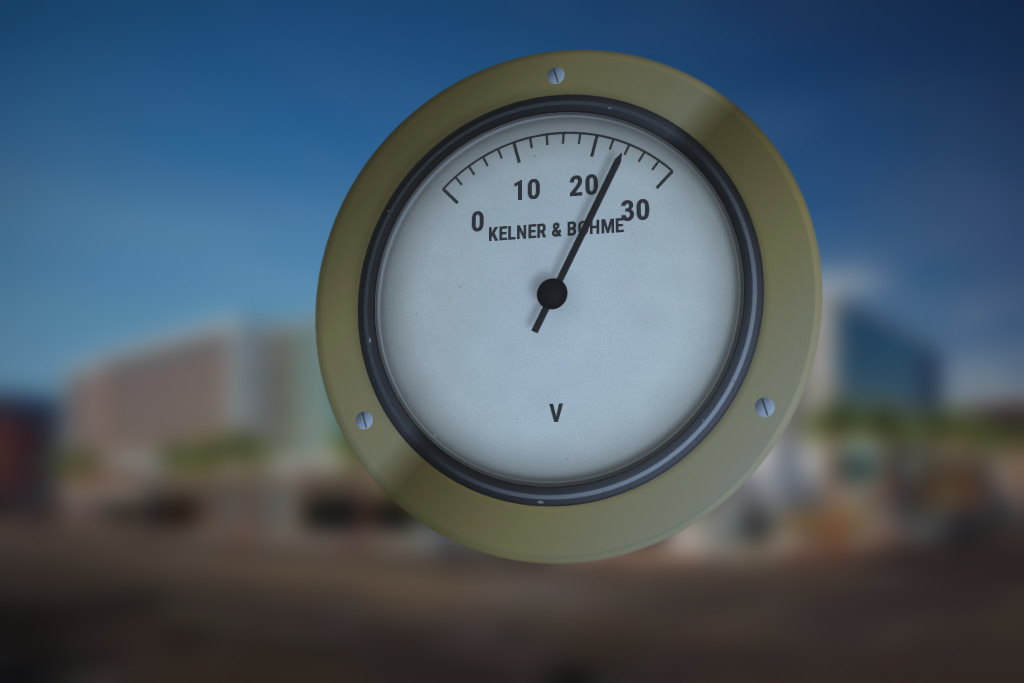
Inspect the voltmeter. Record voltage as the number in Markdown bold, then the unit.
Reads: **24** V
